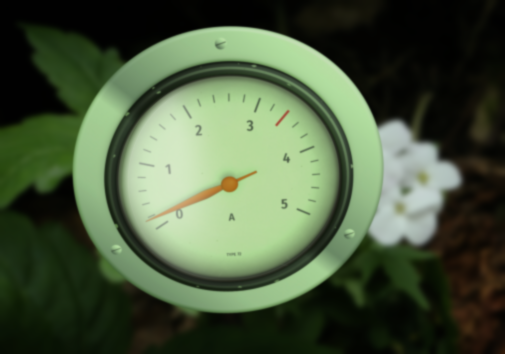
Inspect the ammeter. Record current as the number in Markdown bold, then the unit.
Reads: **0.2** A
